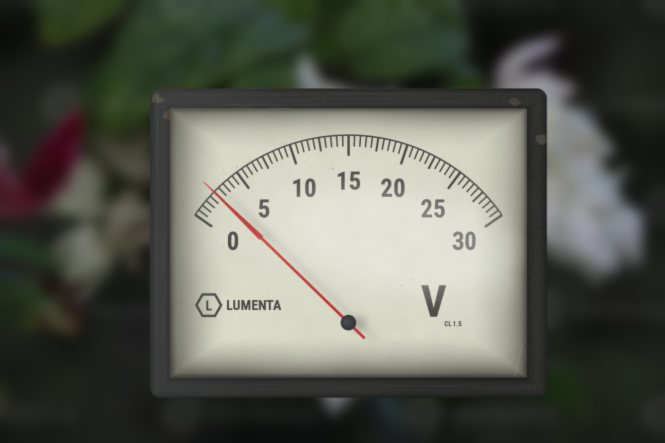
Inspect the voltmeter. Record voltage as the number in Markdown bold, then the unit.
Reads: **2.5** V
